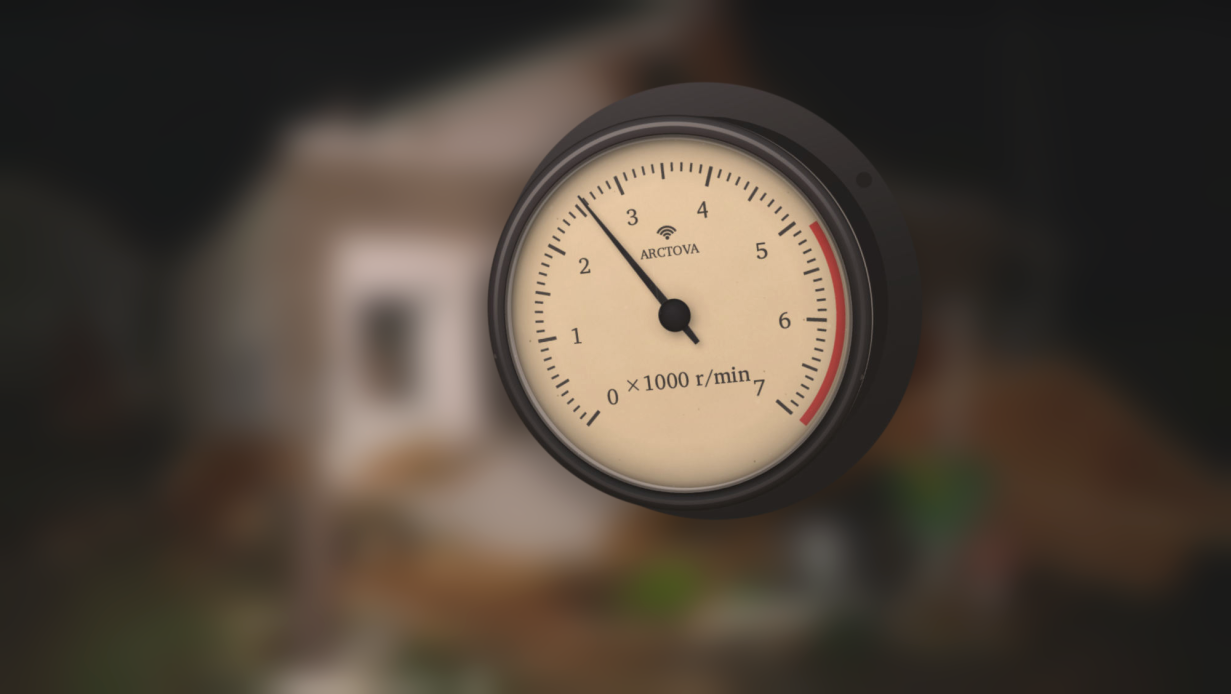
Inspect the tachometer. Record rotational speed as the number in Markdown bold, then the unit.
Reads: **2600** rpm
